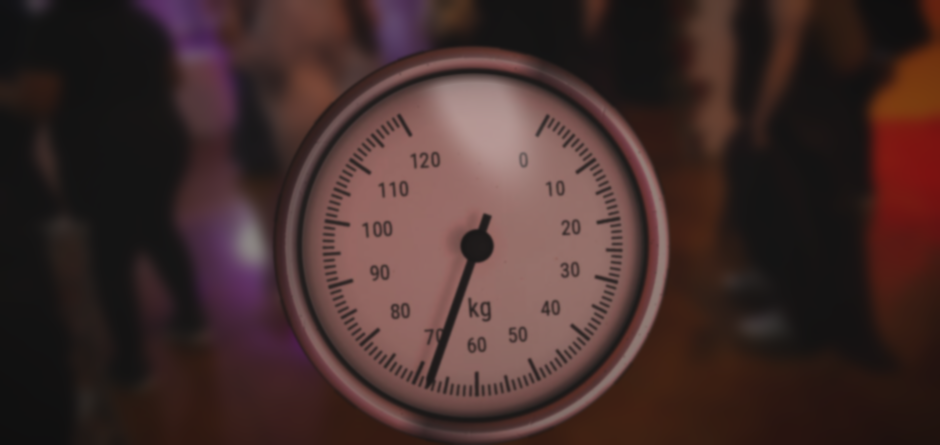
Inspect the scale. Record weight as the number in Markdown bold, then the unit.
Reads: **68** kg
